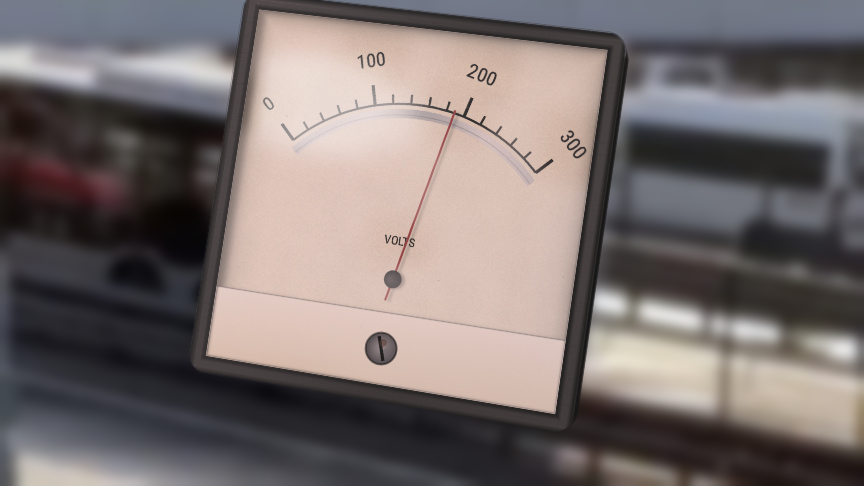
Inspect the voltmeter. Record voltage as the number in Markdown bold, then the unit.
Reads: **190** V
